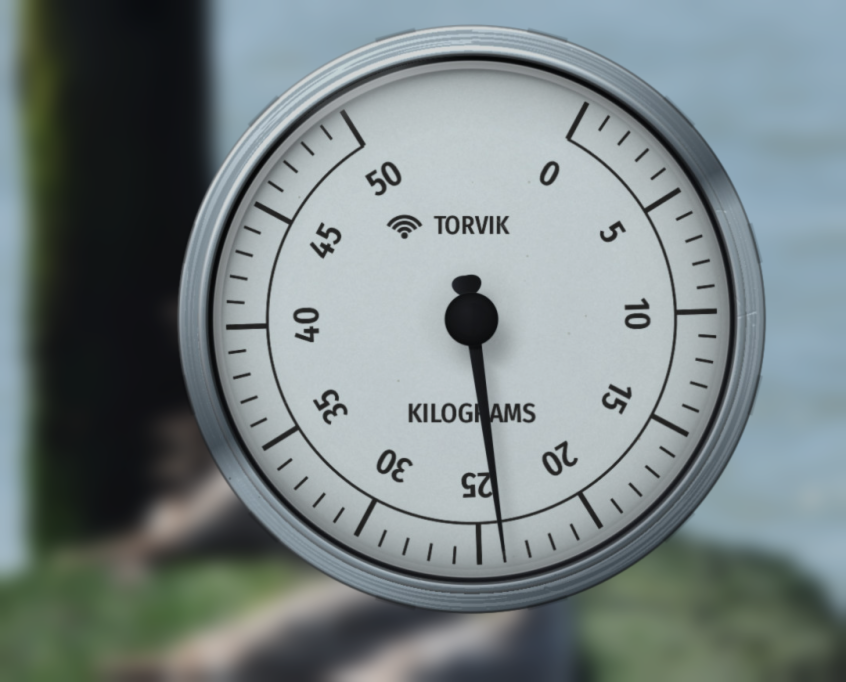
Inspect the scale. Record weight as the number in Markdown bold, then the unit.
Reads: **24** kg
